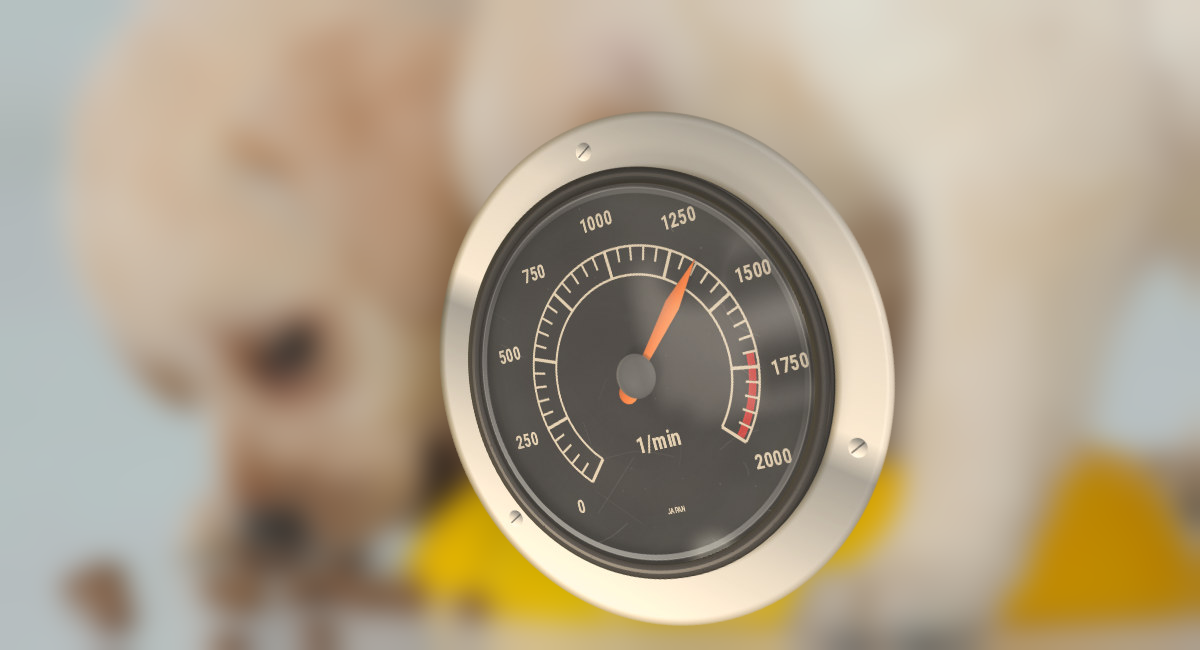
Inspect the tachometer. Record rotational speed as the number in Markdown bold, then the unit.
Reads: **1350** rpm
